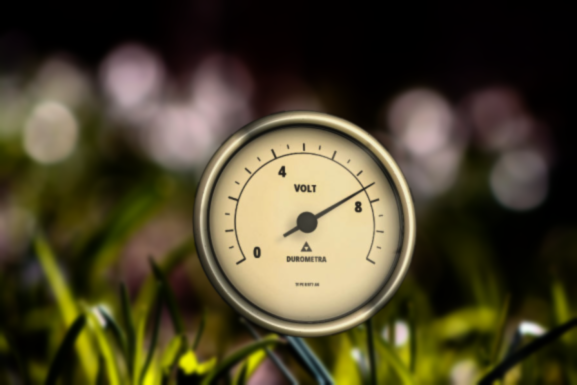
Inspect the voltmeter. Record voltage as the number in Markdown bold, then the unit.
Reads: **7.5** V
